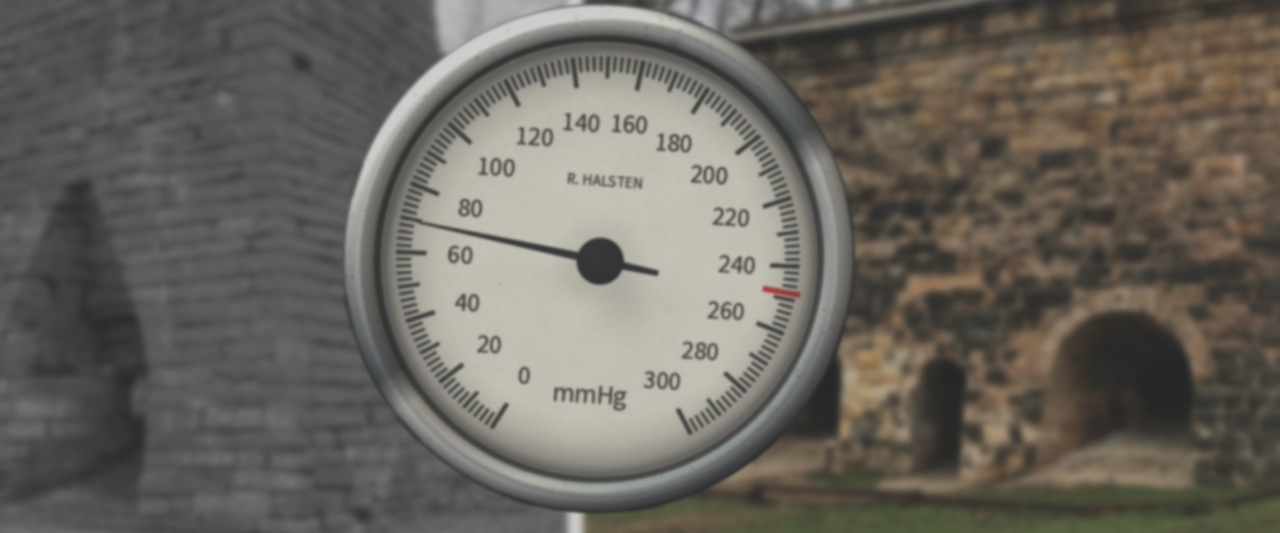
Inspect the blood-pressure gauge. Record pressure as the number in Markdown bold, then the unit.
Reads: **70** mmHg
